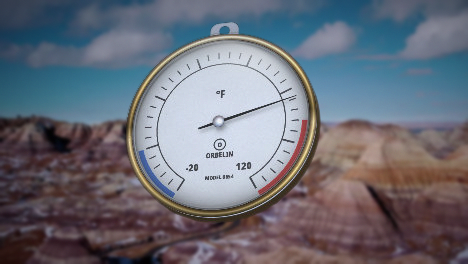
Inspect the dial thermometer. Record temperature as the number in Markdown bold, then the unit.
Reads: **84** °F
